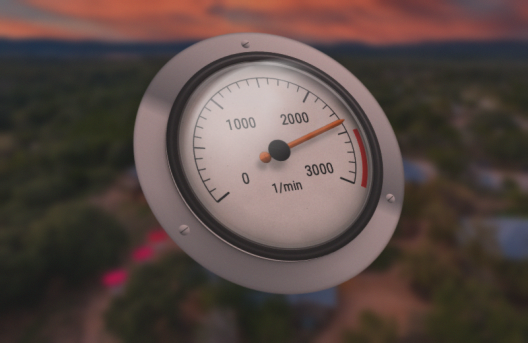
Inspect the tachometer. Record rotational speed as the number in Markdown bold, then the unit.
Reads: **2400** rpm
